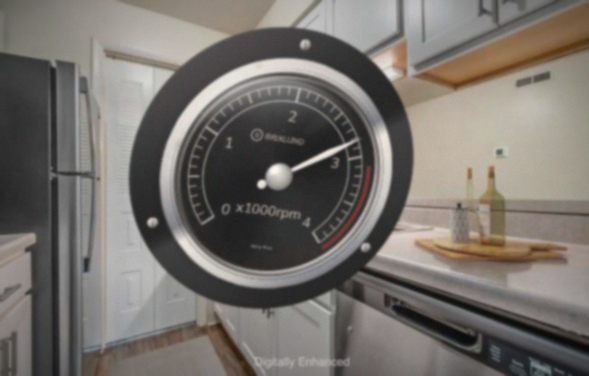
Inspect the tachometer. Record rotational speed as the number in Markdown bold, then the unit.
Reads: **2800** rpm
